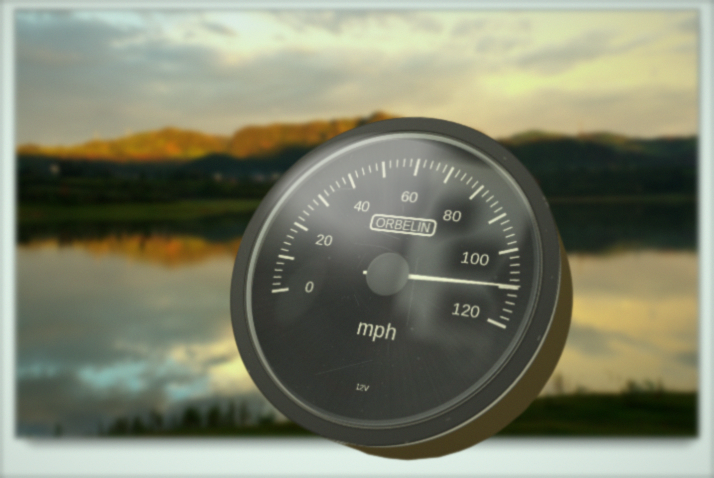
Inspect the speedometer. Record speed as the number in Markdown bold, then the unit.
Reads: **110** mph
